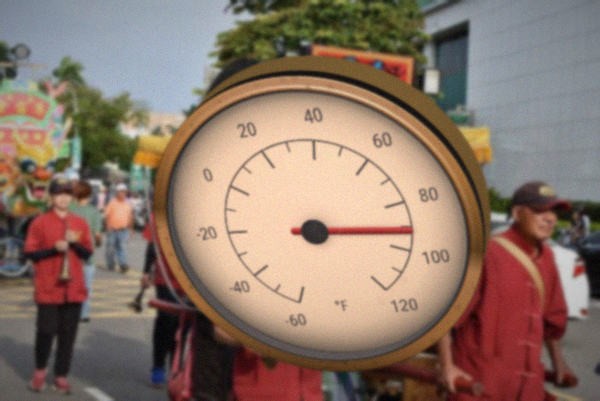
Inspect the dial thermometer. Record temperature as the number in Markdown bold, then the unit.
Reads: **90** °F
